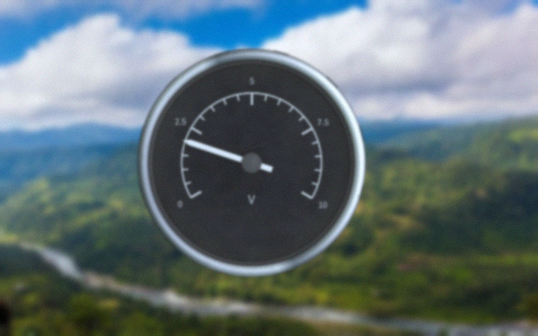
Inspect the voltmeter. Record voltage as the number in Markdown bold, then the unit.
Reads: **2** V
